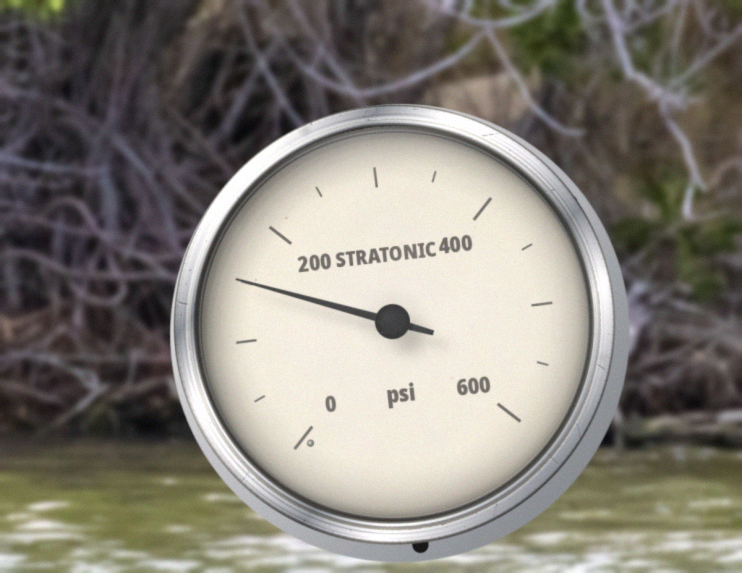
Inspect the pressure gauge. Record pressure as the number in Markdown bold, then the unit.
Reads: **150** psi
